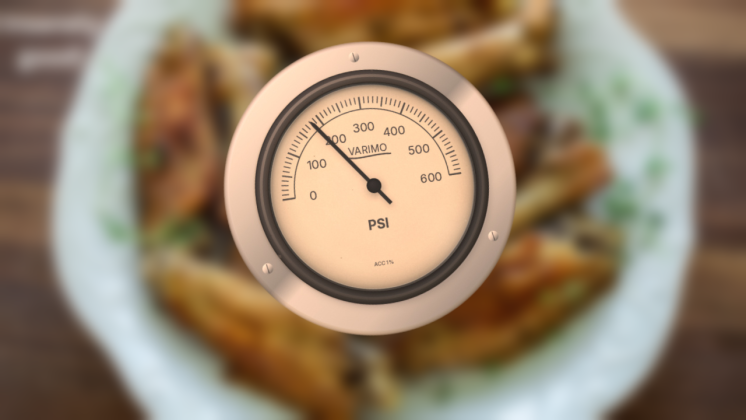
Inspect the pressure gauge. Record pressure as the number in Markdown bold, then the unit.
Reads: **180** psi
